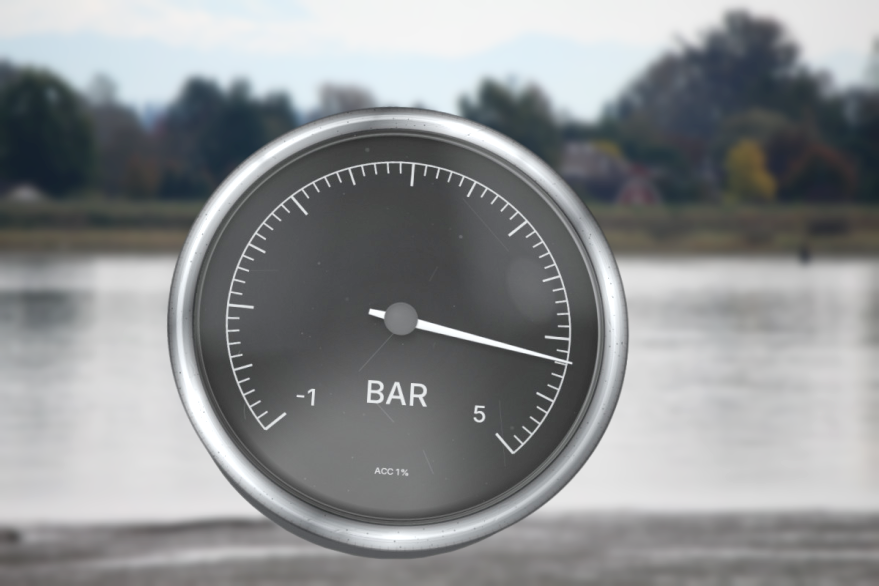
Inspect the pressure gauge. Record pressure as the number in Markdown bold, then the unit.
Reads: **4.2** bar
